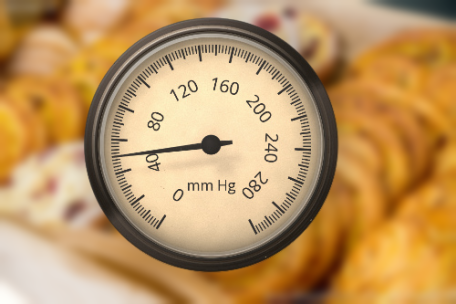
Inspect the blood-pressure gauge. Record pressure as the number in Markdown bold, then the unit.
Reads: **50** mmHg
